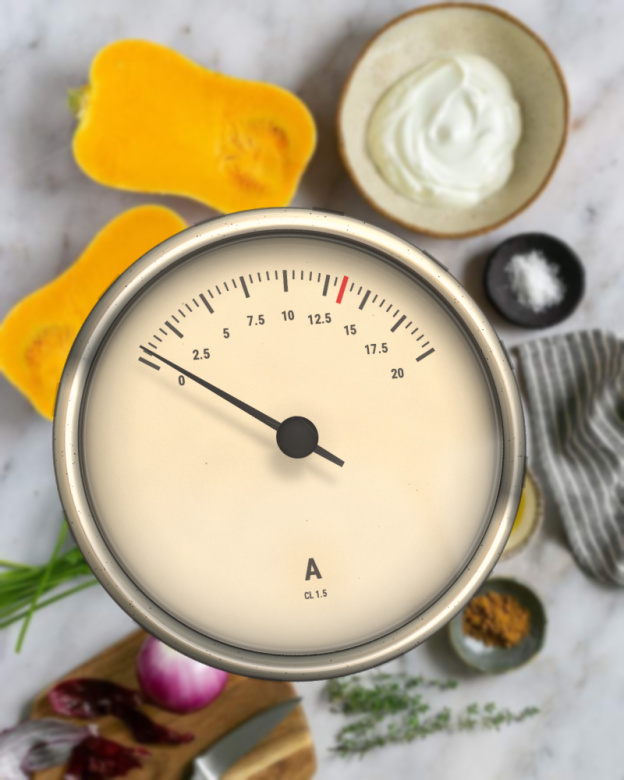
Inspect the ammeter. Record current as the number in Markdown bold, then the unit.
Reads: **0.5** A
